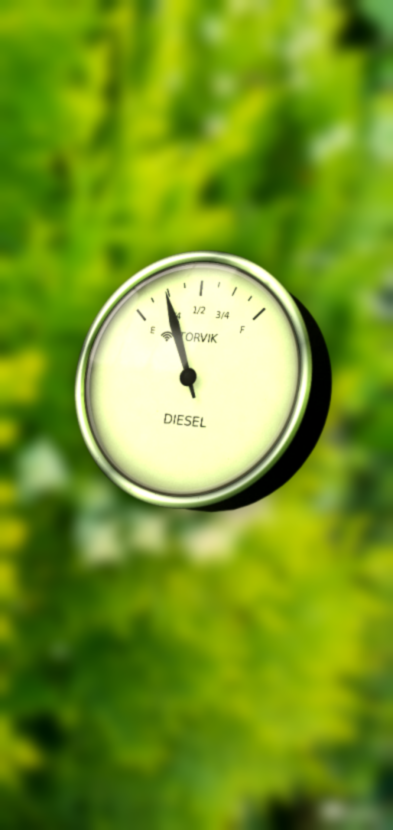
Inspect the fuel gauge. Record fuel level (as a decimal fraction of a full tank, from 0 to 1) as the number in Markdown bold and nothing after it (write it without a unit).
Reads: **0.25**
